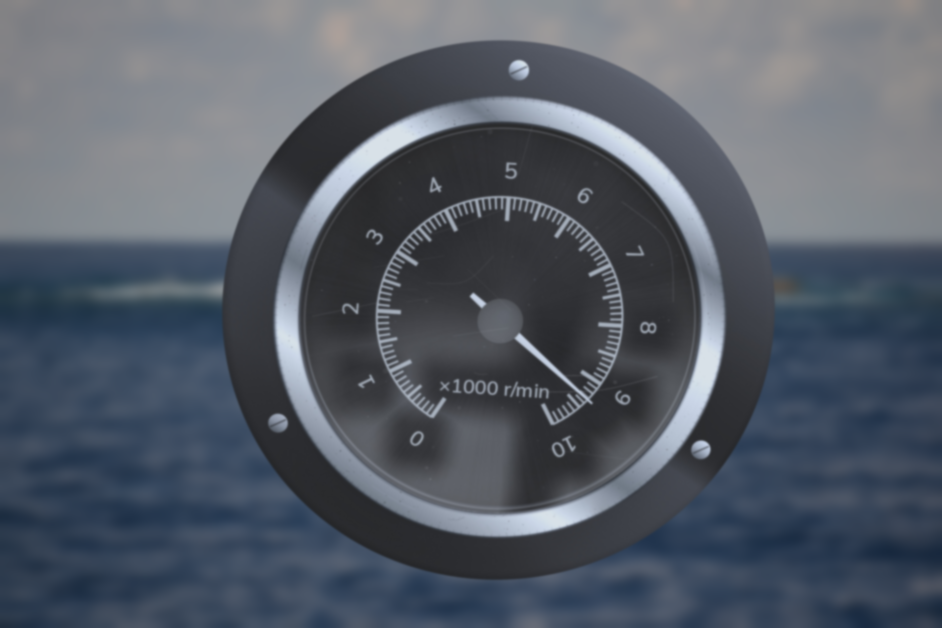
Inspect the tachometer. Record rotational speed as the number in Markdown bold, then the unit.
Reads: **9300** rpm
